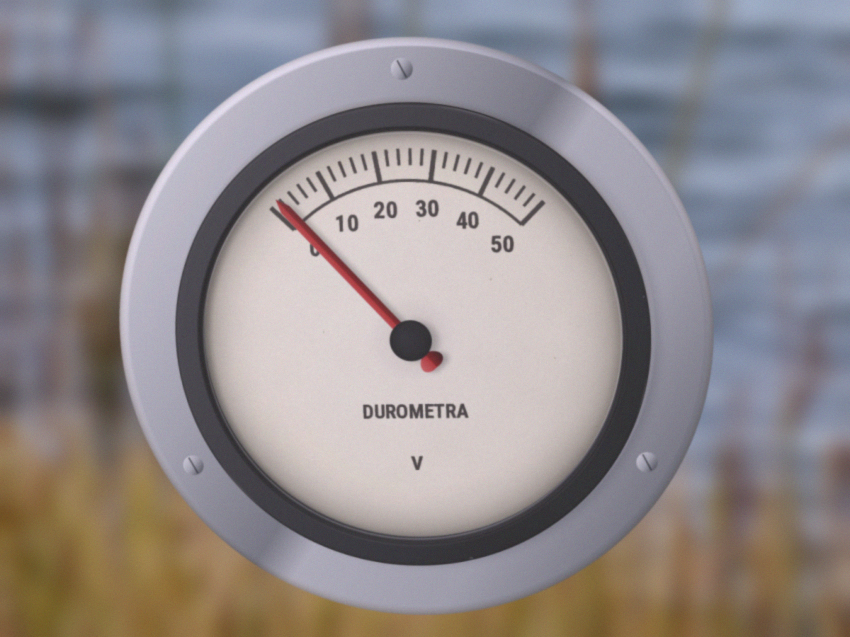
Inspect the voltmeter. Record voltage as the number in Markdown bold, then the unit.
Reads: **2** V
